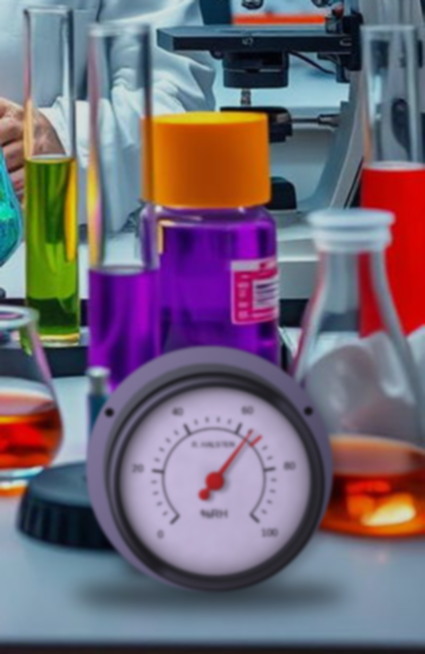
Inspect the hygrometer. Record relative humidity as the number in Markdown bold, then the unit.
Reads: **64** %
